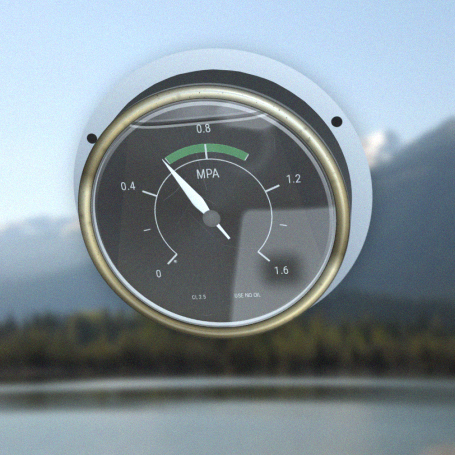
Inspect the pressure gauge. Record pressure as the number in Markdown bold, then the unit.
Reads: **0.6** MPa
